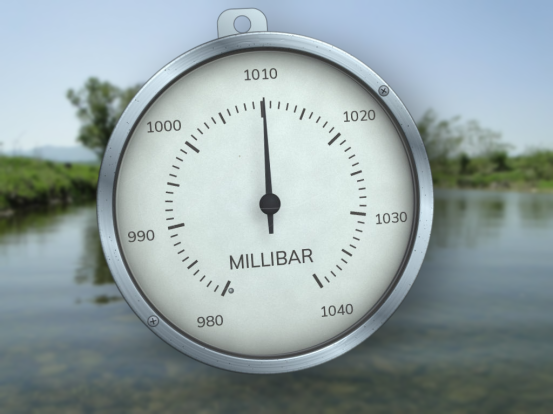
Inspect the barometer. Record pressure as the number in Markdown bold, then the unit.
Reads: **1010** mbar
